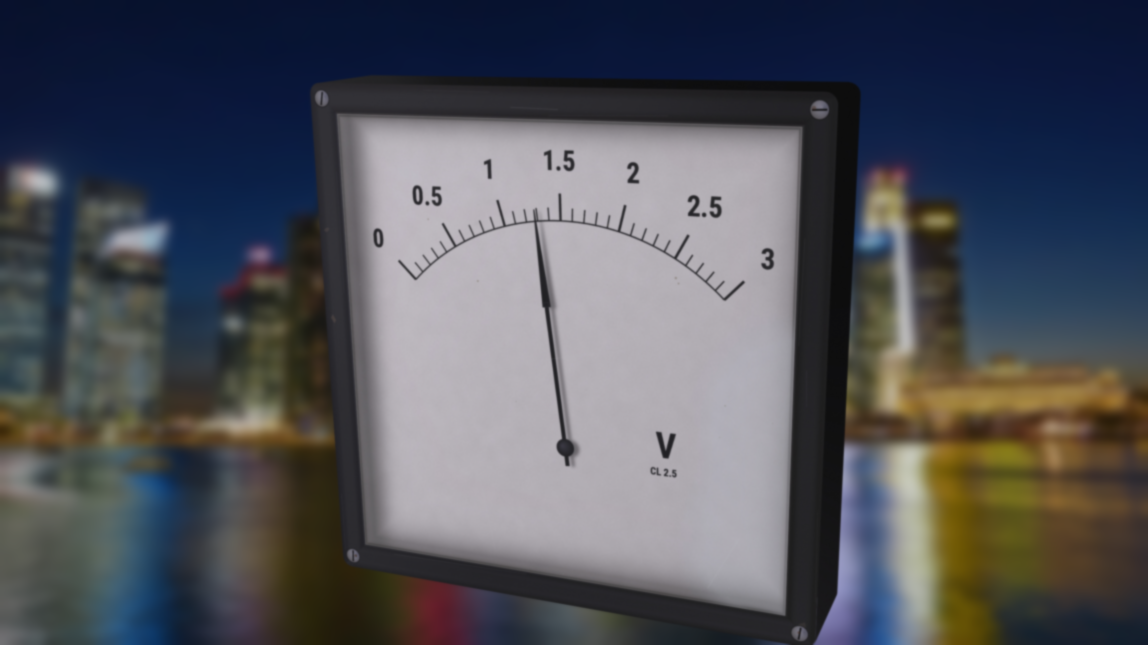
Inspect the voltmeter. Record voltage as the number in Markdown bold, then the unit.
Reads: **1.3** V
